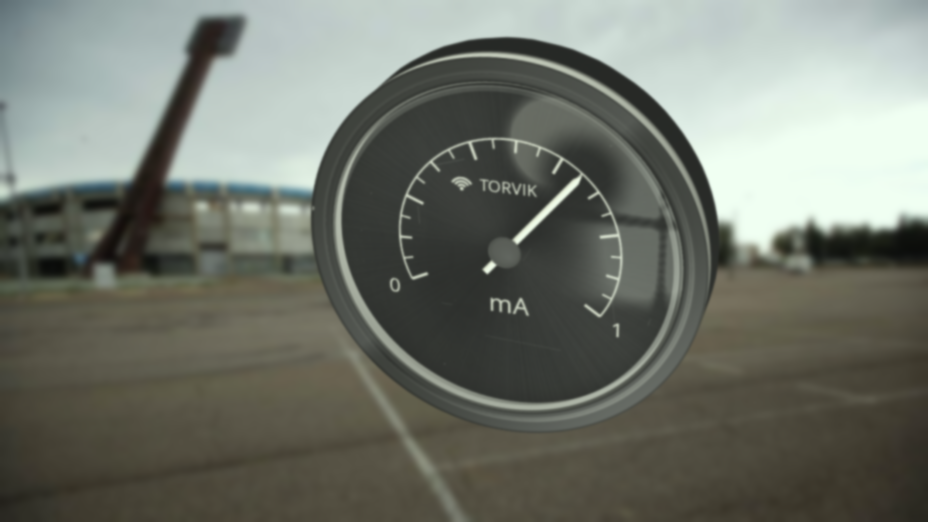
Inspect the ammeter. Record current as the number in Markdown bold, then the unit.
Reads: **0.65** mA
